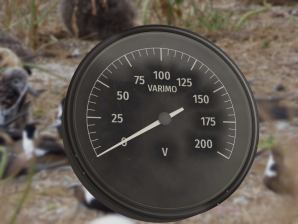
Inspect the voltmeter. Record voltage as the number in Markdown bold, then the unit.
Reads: **0** V
